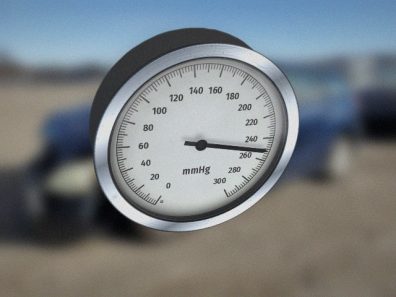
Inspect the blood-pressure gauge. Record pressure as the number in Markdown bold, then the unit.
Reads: **250** mmHg
